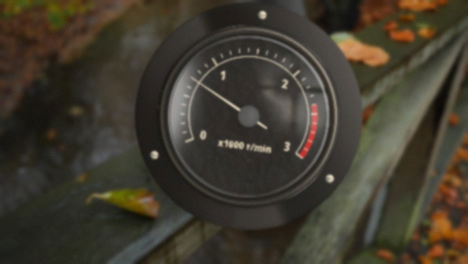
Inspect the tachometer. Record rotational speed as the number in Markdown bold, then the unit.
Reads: **700** rpm
